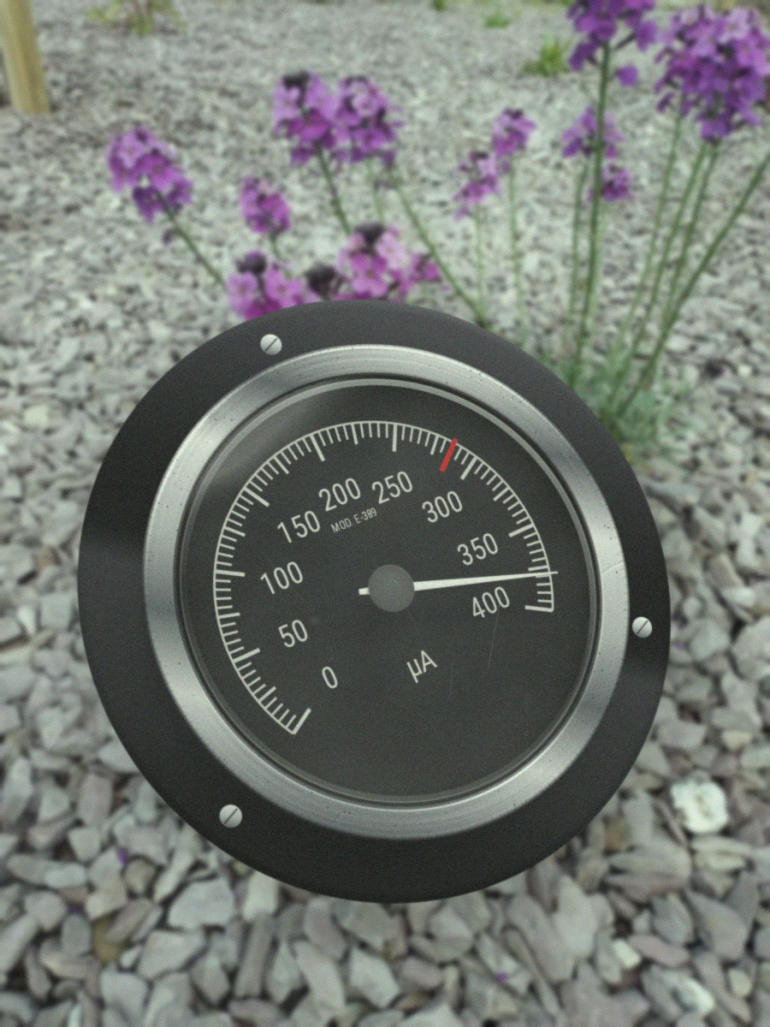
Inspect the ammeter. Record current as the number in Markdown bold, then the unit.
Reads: **380** µA
